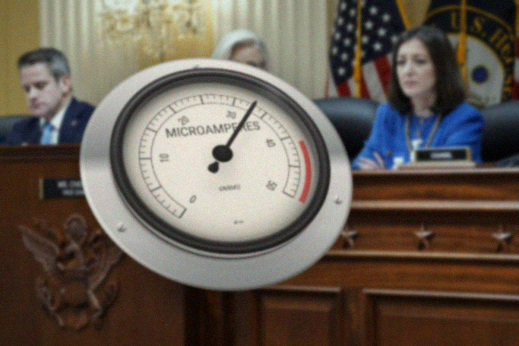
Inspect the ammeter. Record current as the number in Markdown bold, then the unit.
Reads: **33** µA
